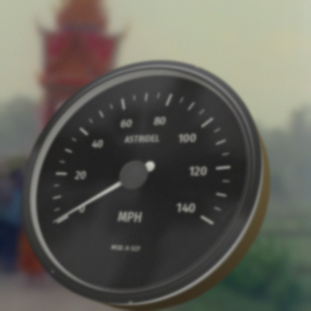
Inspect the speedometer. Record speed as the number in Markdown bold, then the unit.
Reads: **0** mph
